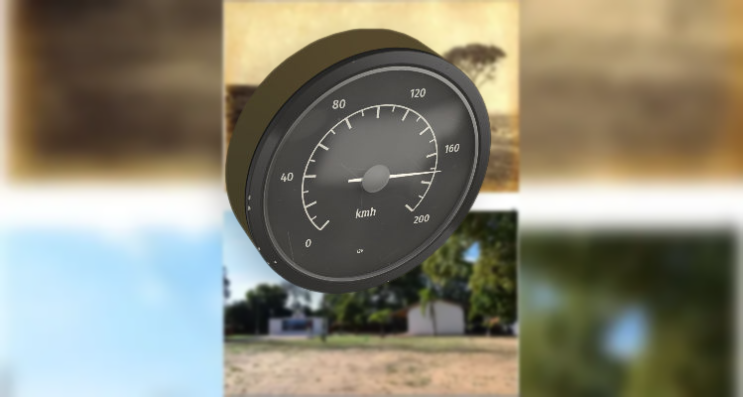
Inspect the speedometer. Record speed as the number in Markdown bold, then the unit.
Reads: **170** km/h
